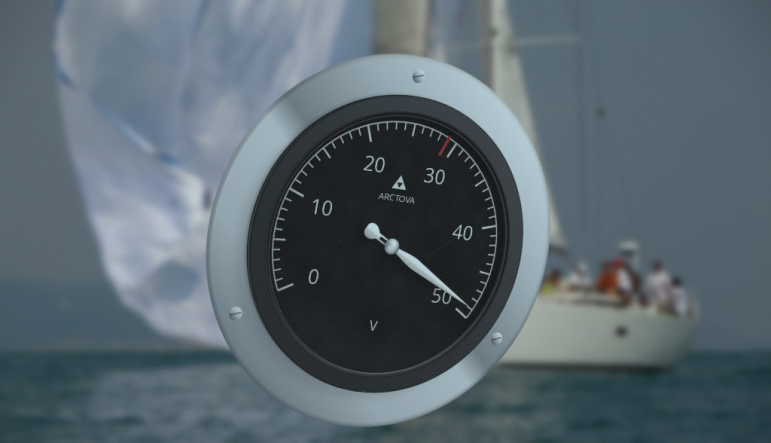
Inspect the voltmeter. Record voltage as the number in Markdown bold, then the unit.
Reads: **49** V
